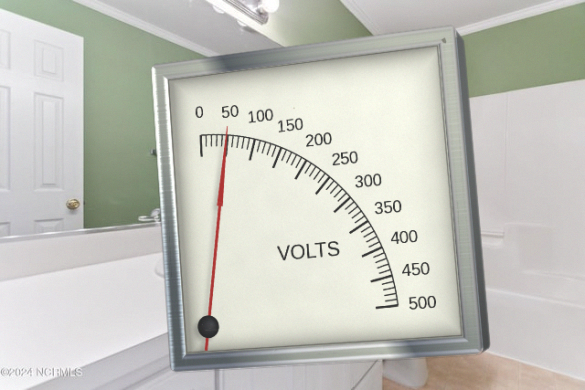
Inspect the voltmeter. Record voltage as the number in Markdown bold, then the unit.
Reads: **50** V
